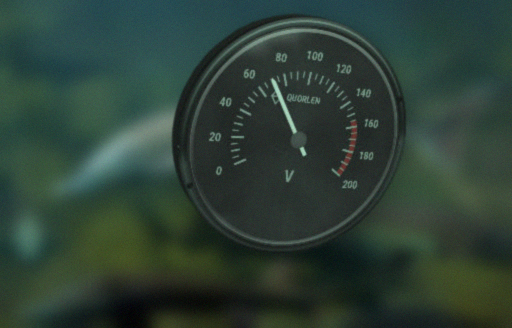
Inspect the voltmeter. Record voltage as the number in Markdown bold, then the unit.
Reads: **70** V
